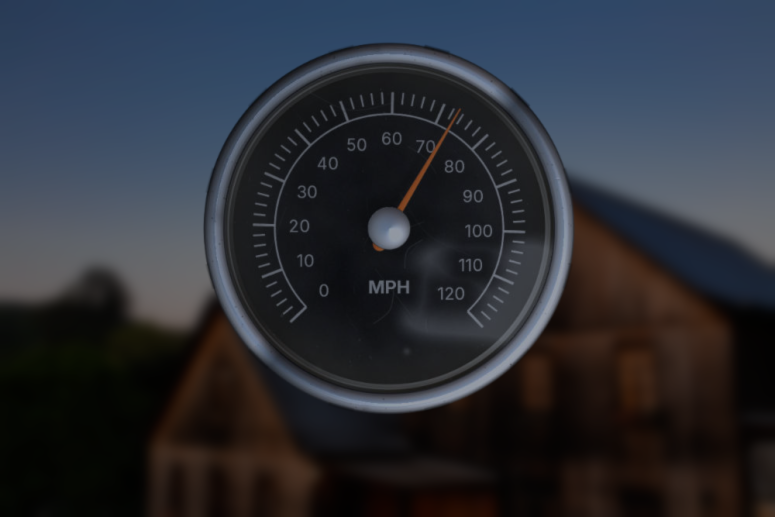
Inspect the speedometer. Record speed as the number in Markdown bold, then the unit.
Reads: **73** mph
